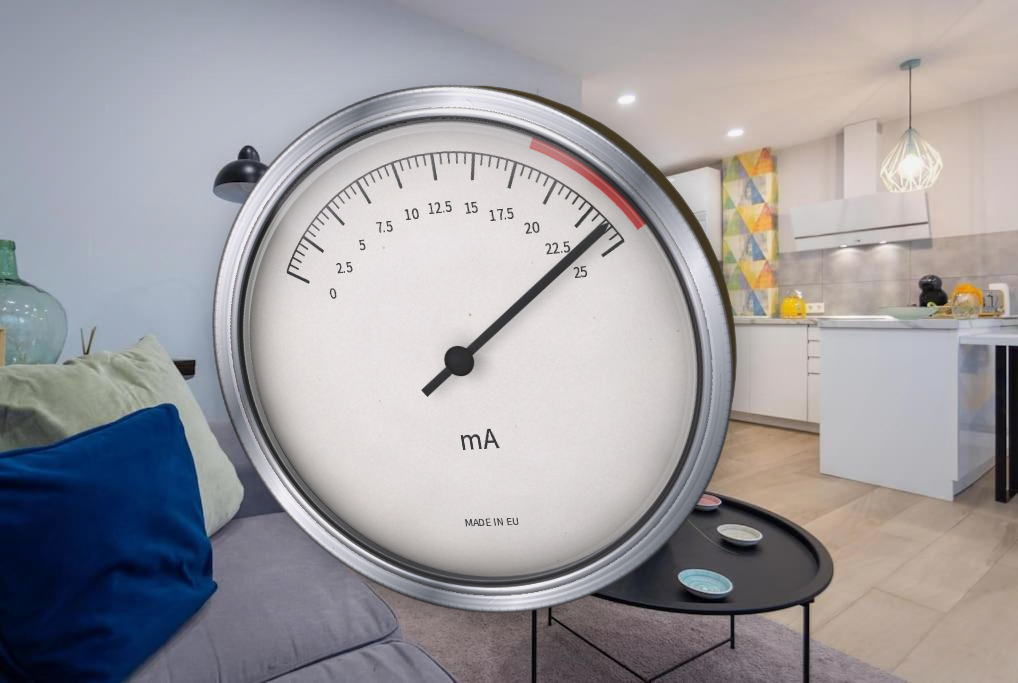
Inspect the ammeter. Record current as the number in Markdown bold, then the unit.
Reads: **23.75** mA
